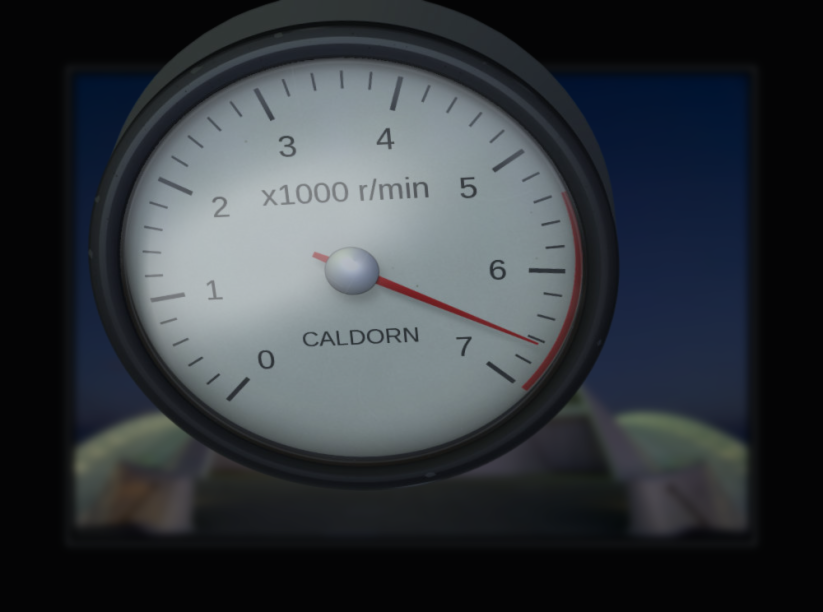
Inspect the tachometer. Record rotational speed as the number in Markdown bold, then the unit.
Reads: **6600** rpm
